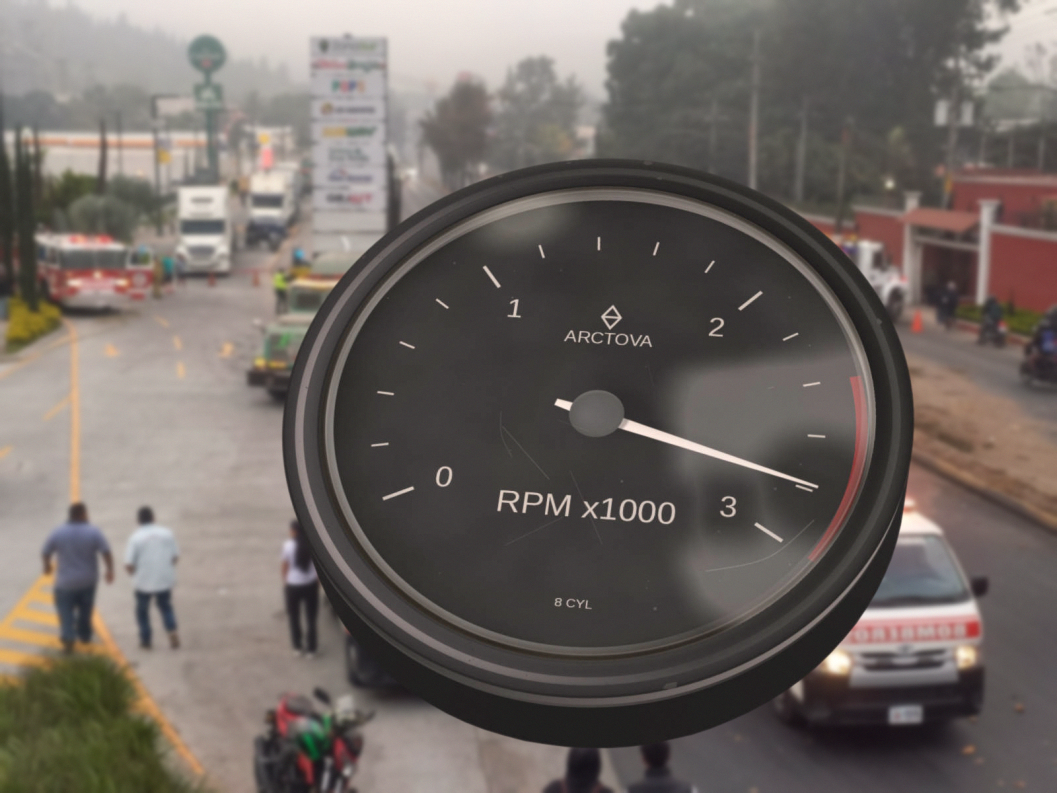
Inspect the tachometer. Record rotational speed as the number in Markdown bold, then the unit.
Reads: **2800** rpm
